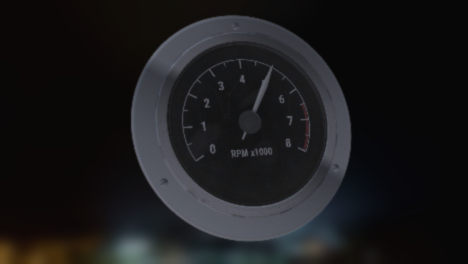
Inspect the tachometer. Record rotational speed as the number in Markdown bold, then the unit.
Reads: **5000** rpm
